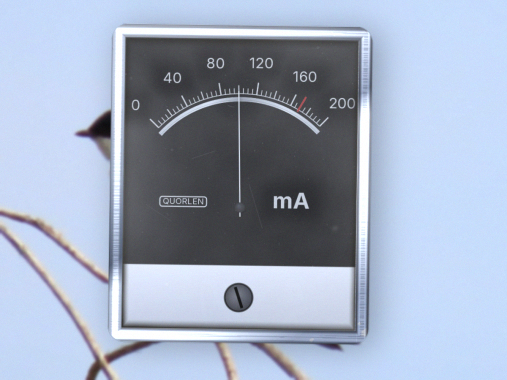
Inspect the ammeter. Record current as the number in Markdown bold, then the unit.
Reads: **100** mA
